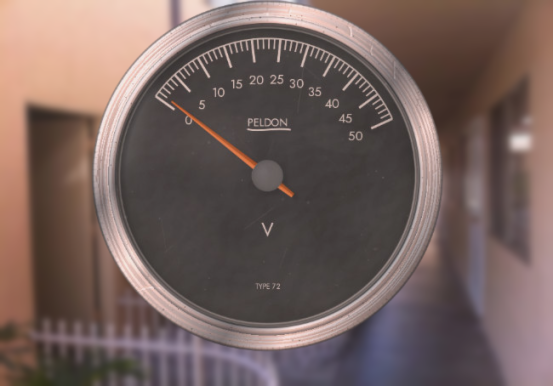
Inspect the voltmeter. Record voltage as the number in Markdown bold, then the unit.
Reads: **1** V
